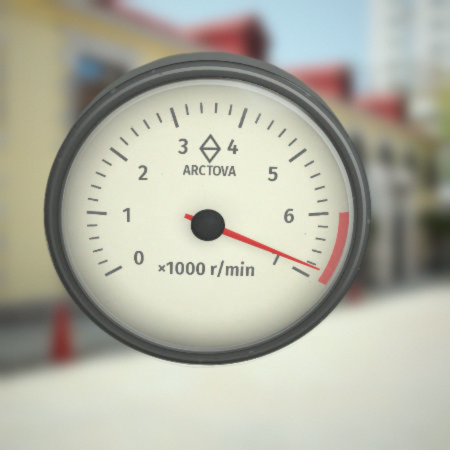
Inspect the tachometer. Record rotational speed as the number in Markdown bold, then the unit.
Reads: **6800** rpm
